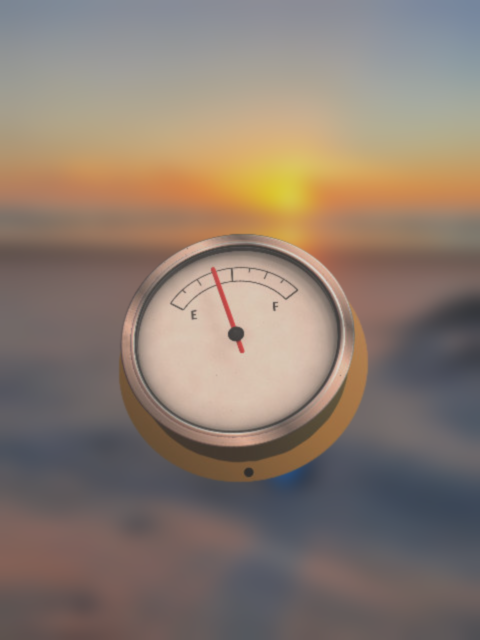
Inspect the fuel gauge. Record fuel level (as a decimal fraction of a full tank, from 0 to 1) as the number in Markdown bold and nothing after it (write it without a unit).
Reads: **0.375**
